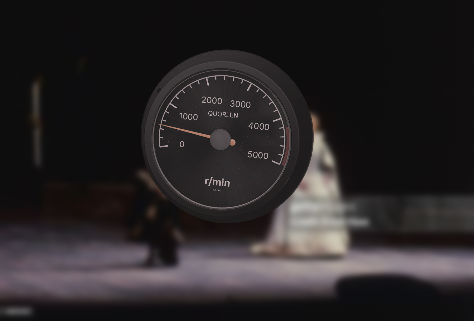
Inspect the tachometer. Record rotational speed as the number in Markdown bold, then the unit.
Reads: **500** rpm
